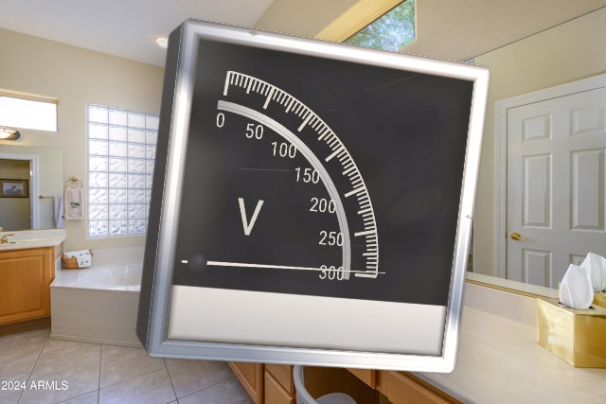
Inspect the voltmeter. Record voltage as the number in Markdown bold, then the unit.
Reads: **295** V
